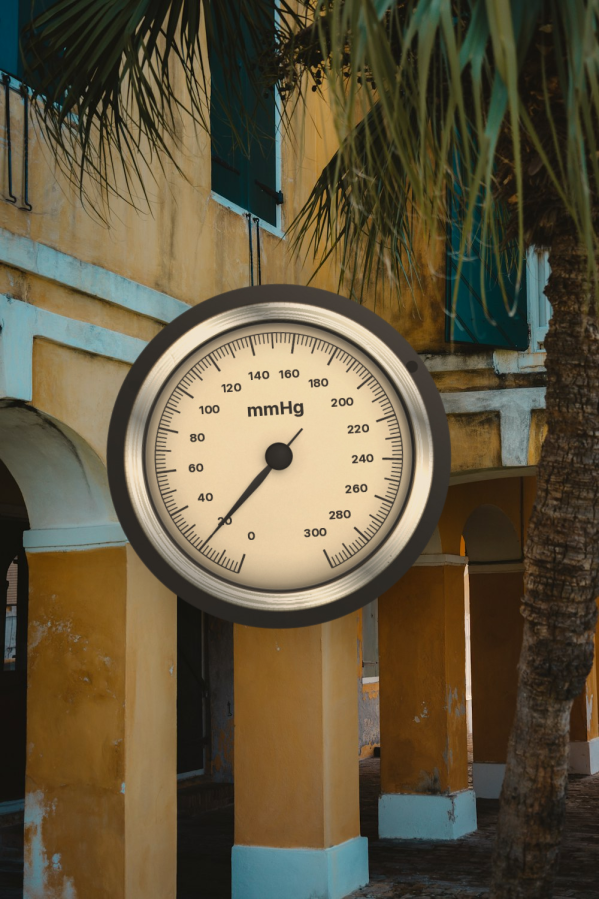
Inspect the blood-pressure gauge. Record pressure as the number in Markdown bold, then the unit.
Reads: **20** mmHg
